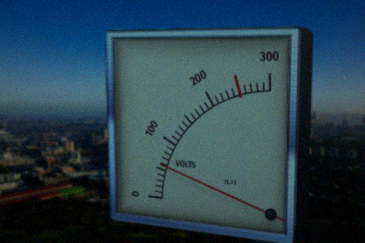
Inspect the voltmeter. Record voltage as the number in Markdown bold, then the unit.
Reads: **60** V
